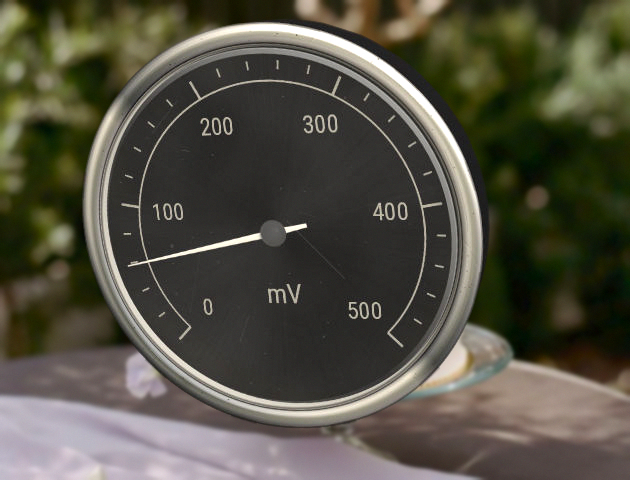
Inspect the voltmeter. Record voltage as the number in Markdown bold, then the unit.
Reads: **60** mV
